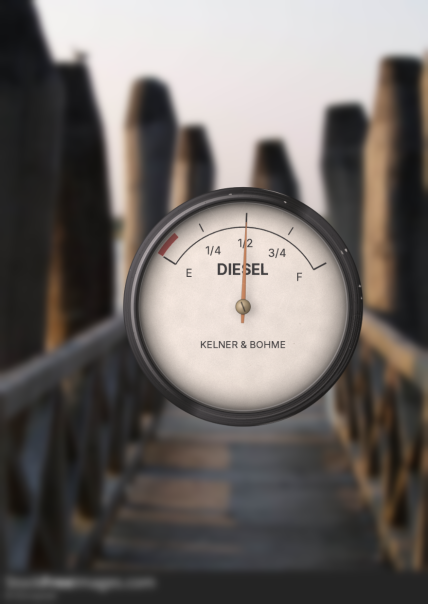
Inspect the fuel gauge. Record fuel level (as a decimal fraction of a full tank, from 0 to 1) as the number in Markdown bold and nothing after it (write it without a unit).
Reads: **0.5**
